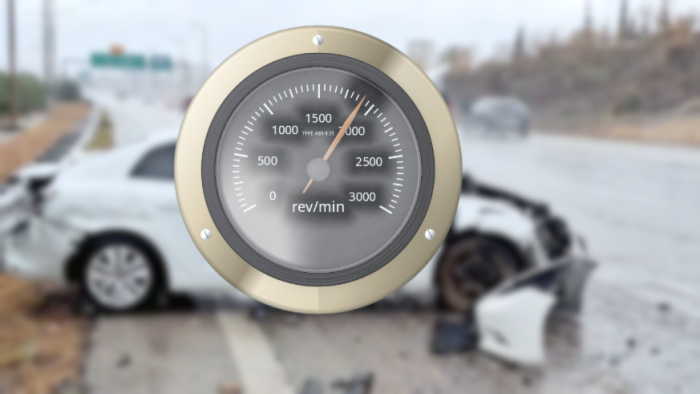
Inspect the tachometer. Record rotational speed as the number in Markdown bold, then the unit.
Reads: **1900** rpm
